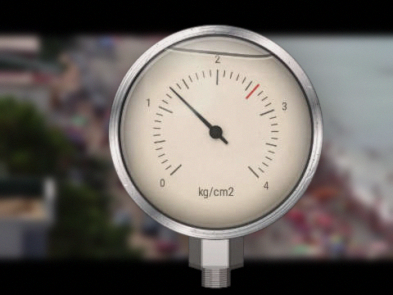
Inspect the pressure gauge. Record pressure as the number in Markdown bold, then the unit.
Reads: **1.3** kg/cm²
